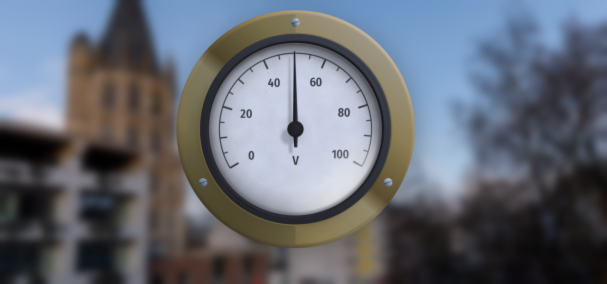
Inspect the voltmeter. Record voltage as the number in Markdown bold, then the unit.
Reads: **50** V
